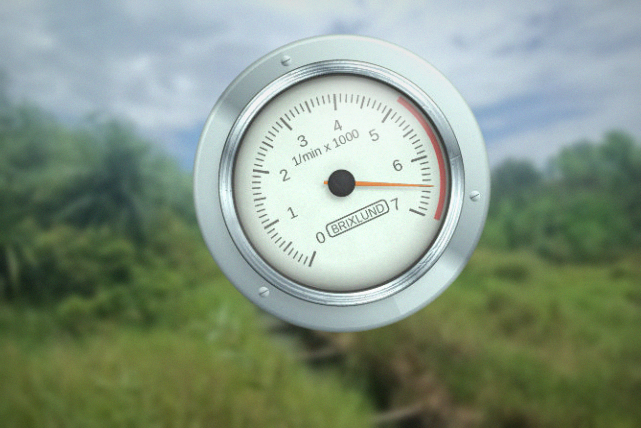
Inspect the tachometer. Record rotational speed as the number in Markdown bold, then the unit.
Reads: **6500** rpm
